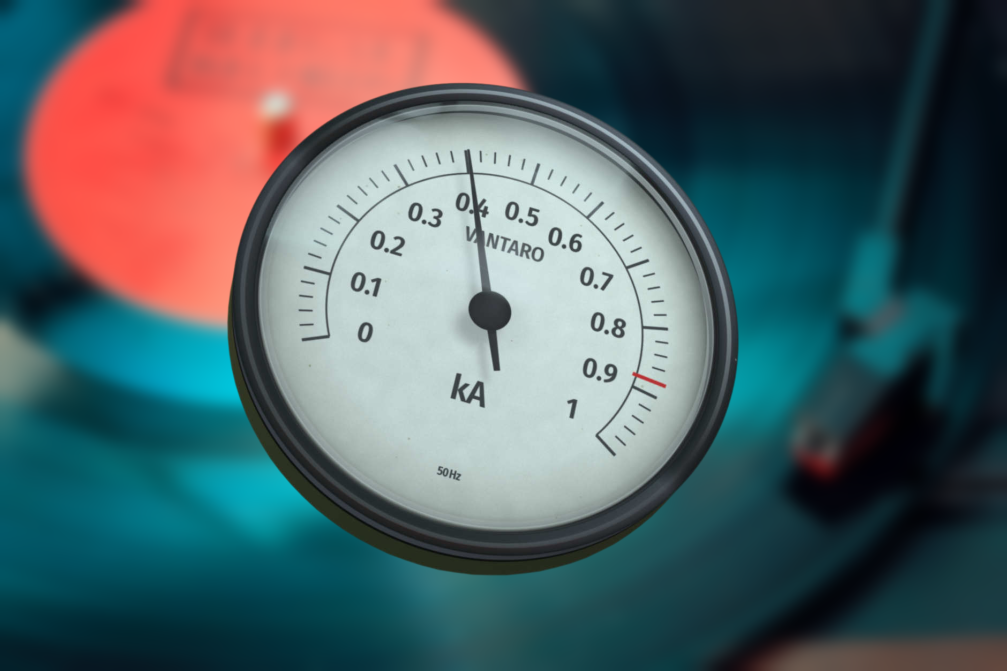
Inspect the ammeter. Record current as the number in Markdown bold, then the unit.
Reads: **0.4** kA
